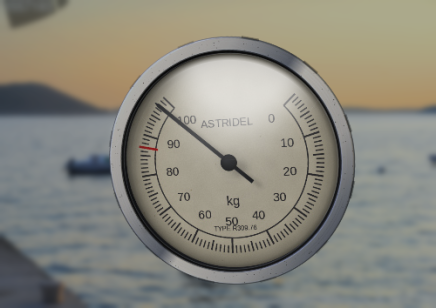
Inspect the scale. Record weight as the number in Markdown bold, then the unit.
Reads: **98** kg
